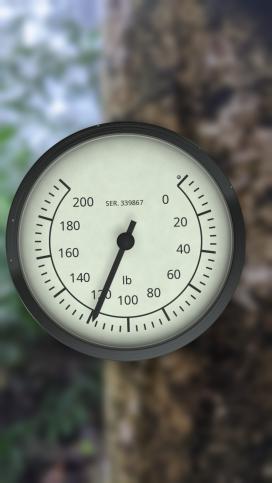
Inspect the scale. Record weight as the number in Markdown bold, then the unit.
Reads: **118** lb
